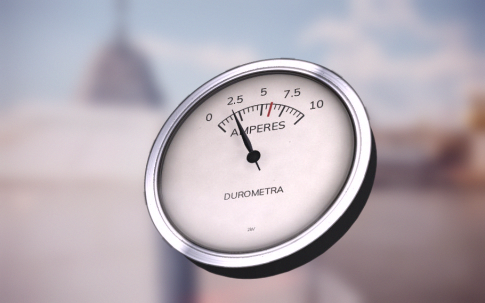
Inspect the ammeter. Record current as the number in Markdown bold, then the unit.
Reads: **2** A
